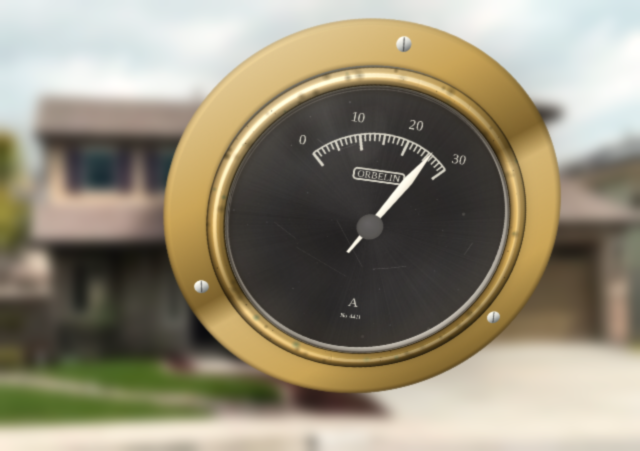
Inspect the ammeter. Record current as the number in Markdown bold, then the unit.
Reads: **25** A
